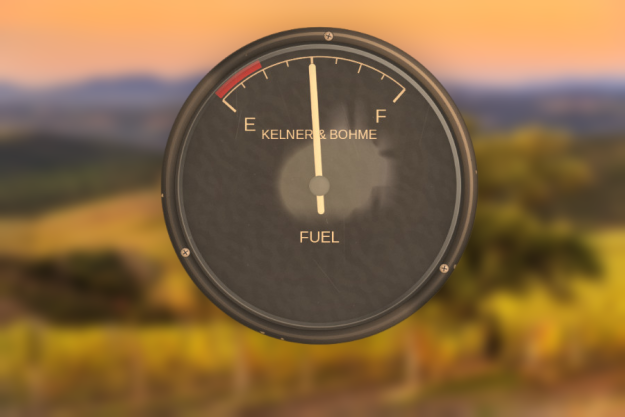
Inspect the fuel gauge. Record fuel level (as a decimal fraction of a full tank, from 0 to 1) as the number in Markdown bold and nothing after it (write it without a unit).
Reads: **0.5**
